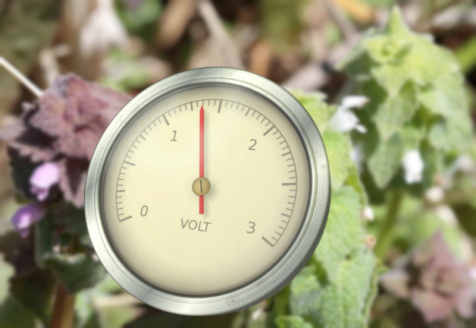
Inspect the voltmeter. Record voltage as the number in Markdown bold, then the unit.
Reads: **1.35** V
